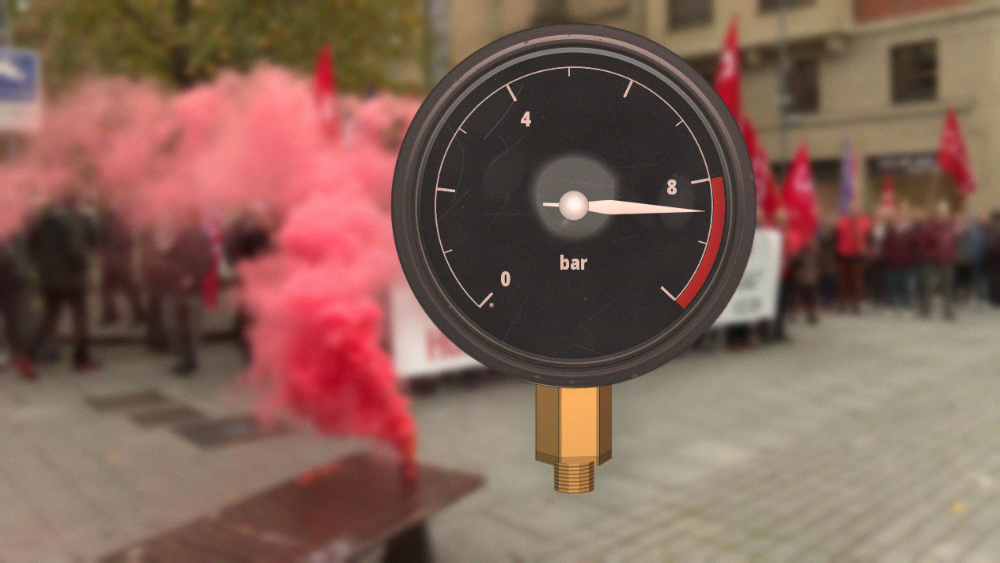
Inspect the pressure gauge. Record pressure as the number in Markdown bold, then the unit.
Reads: **8.5** bar
